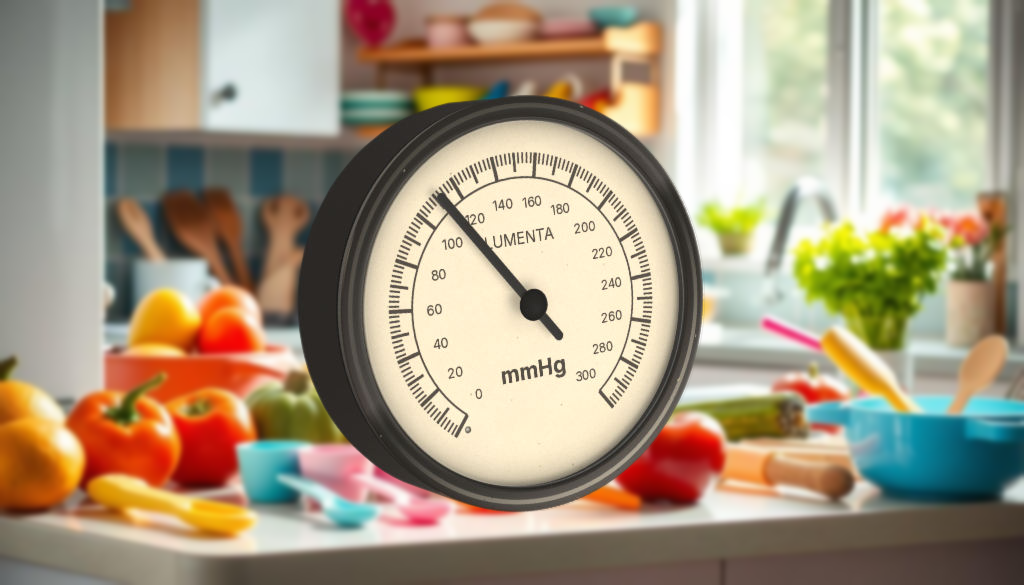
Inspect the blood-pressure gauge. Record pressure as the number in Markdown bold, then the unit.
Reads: **110** mmHg
